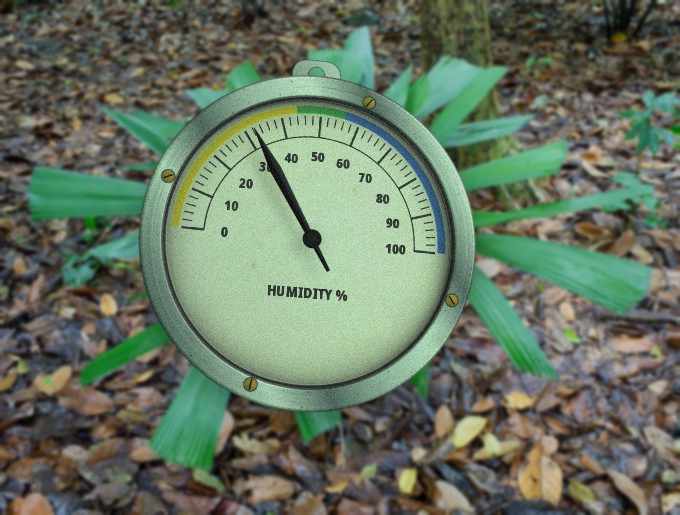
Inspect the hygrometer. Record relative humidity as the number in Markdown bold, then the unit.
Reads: **32** %
